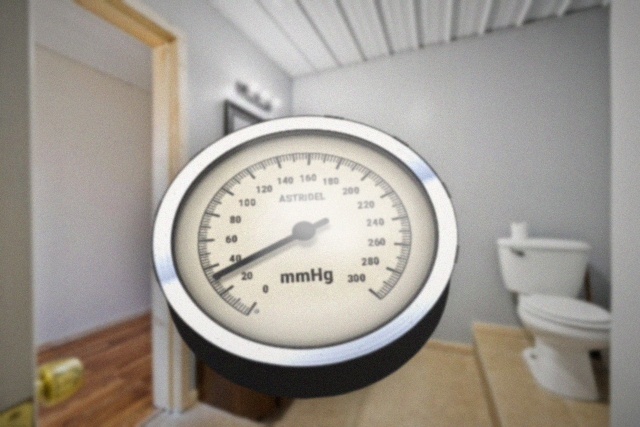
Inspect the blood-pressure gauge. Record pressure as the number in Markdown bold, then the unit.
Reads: **30** mmHg
